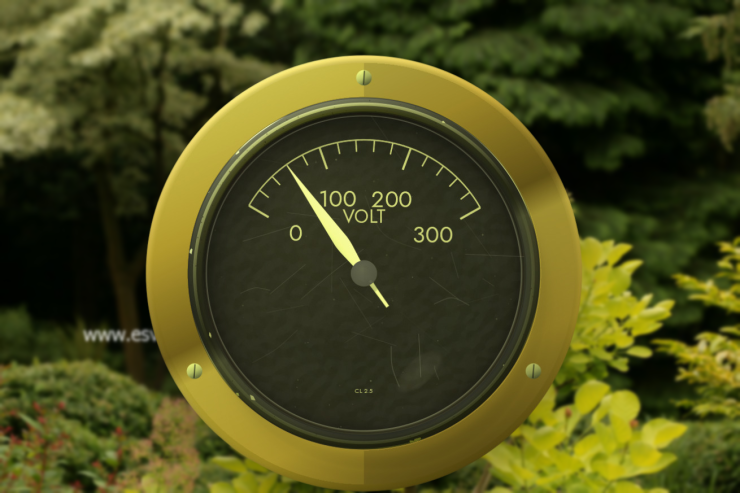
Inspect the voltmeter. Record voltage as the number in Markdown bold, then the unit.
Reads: **60** V
